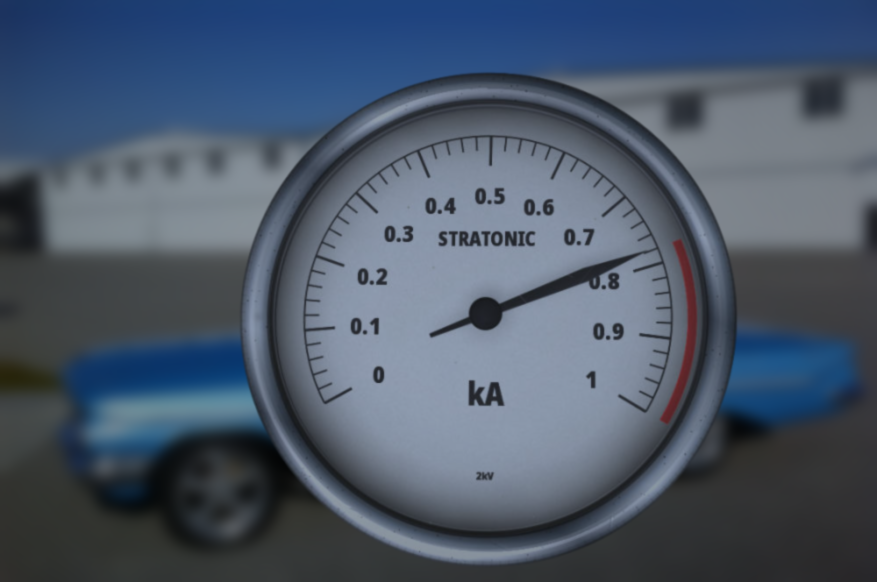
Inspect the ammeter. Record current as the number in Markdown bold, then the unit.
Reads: **0.78** kA
